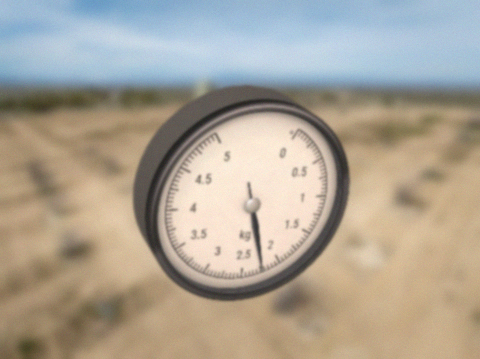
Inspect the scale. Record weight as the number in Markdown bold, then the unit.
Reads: **2.25** kg
